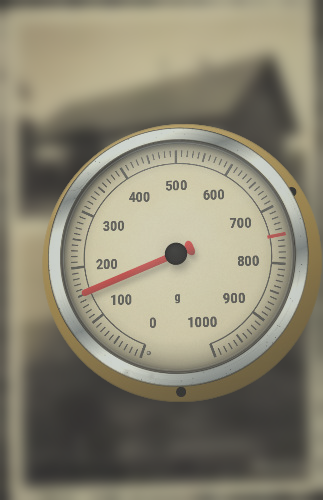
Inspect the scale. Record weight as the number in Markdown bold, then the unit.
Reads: **150** g
